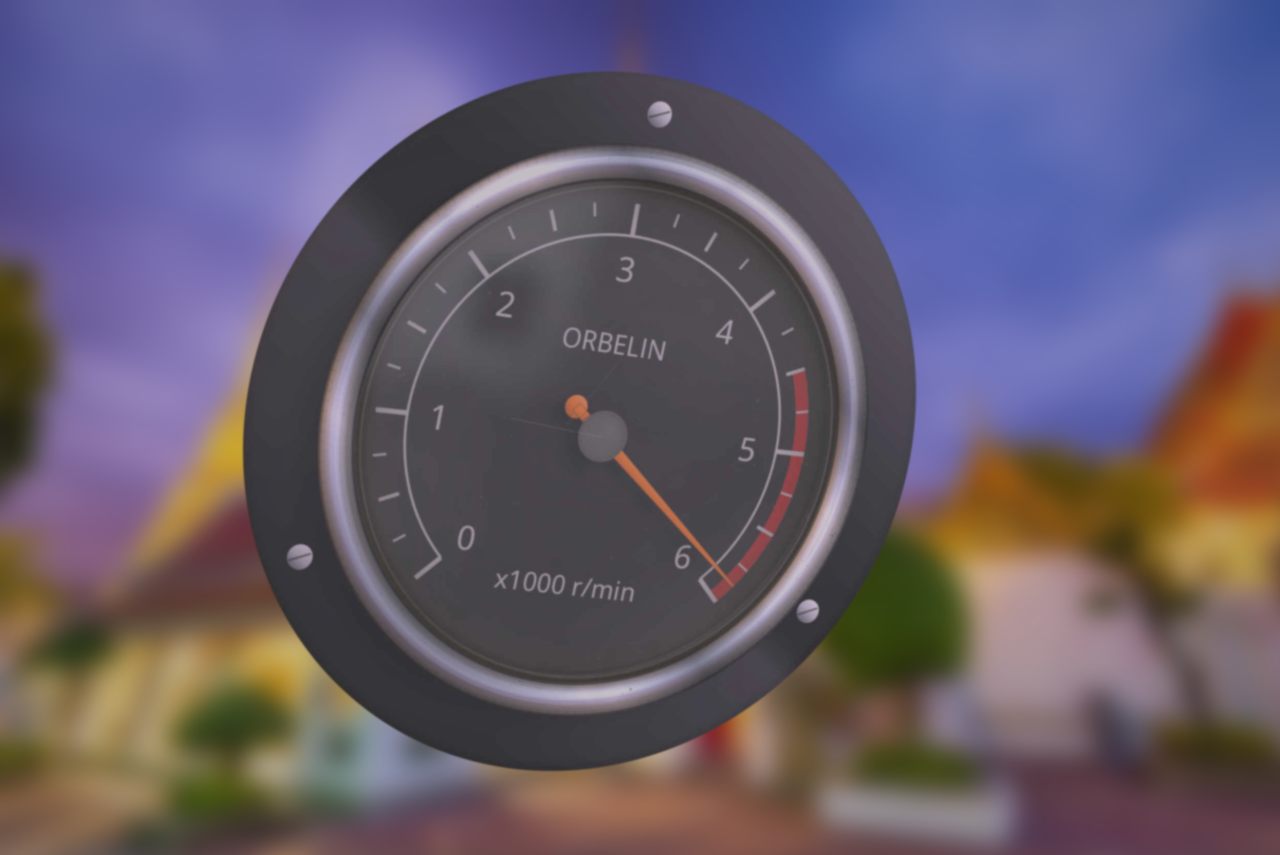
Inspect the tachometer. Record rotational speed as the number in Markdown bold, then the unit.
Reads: **5875** rpm
